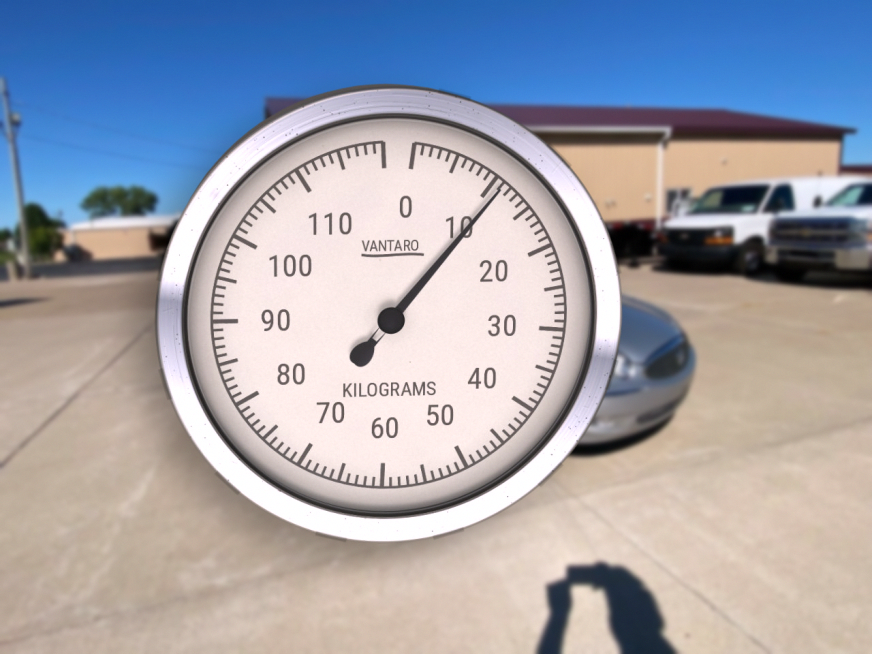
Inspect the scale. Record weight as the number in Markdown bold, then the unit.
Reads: **11** kg
